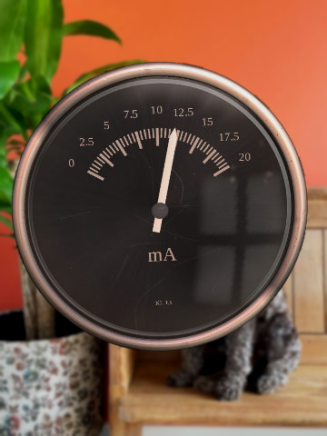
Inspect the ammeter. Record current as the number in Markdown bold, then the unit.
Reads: **12** mA
